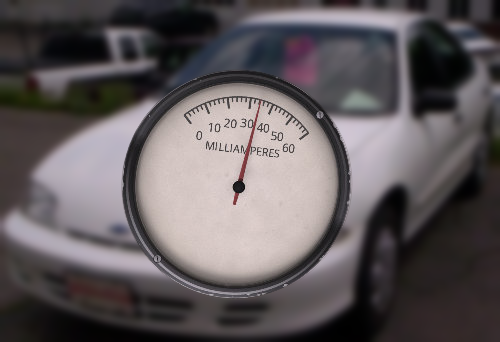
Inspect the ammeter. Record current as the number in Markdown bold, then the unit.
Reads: **34** mA
